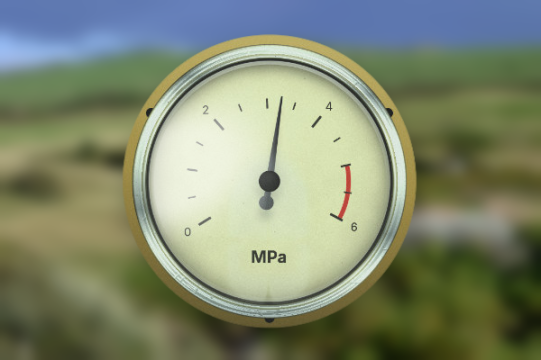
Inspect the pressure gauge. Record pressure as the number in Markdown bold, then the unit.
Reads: **3.25** MPa
